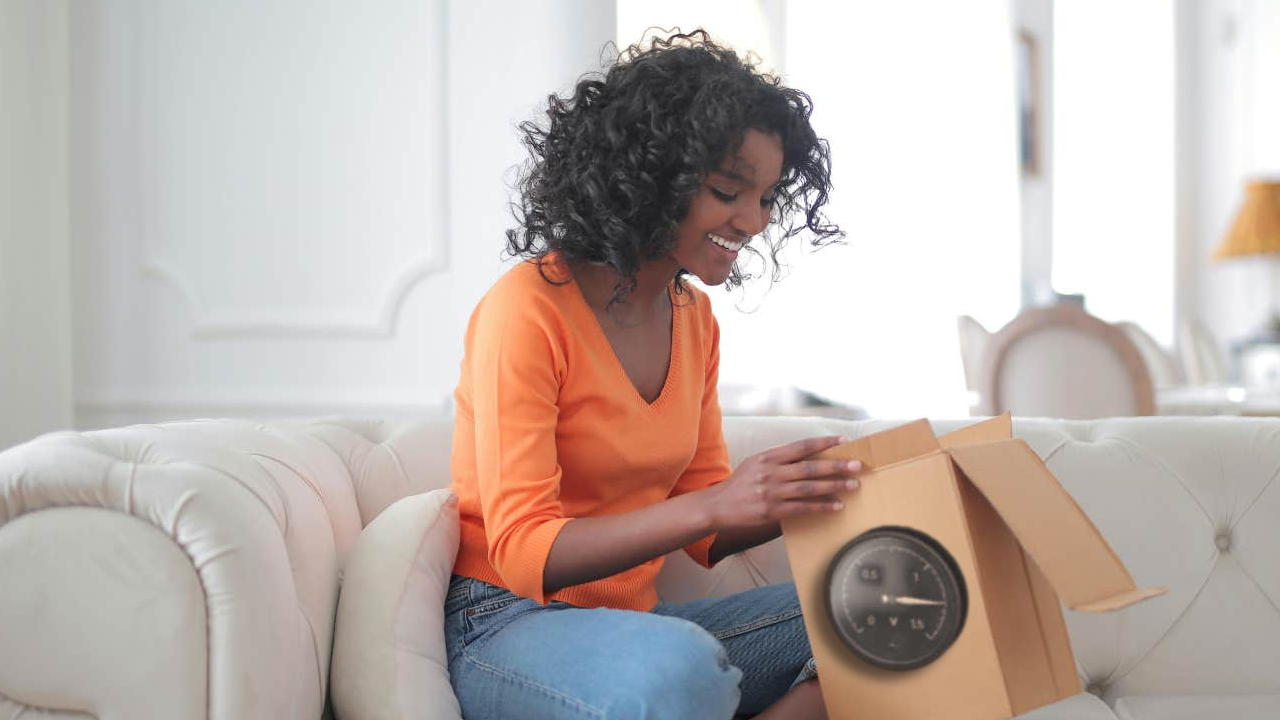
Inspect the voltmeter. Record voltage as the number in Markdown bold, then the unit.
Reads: **1.25** V
